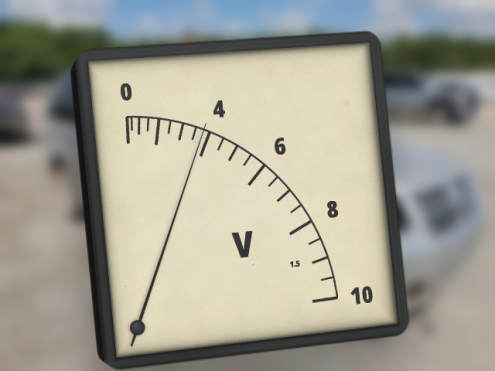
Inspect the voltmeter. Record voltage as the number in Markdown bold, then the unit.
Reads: **3.75** V
